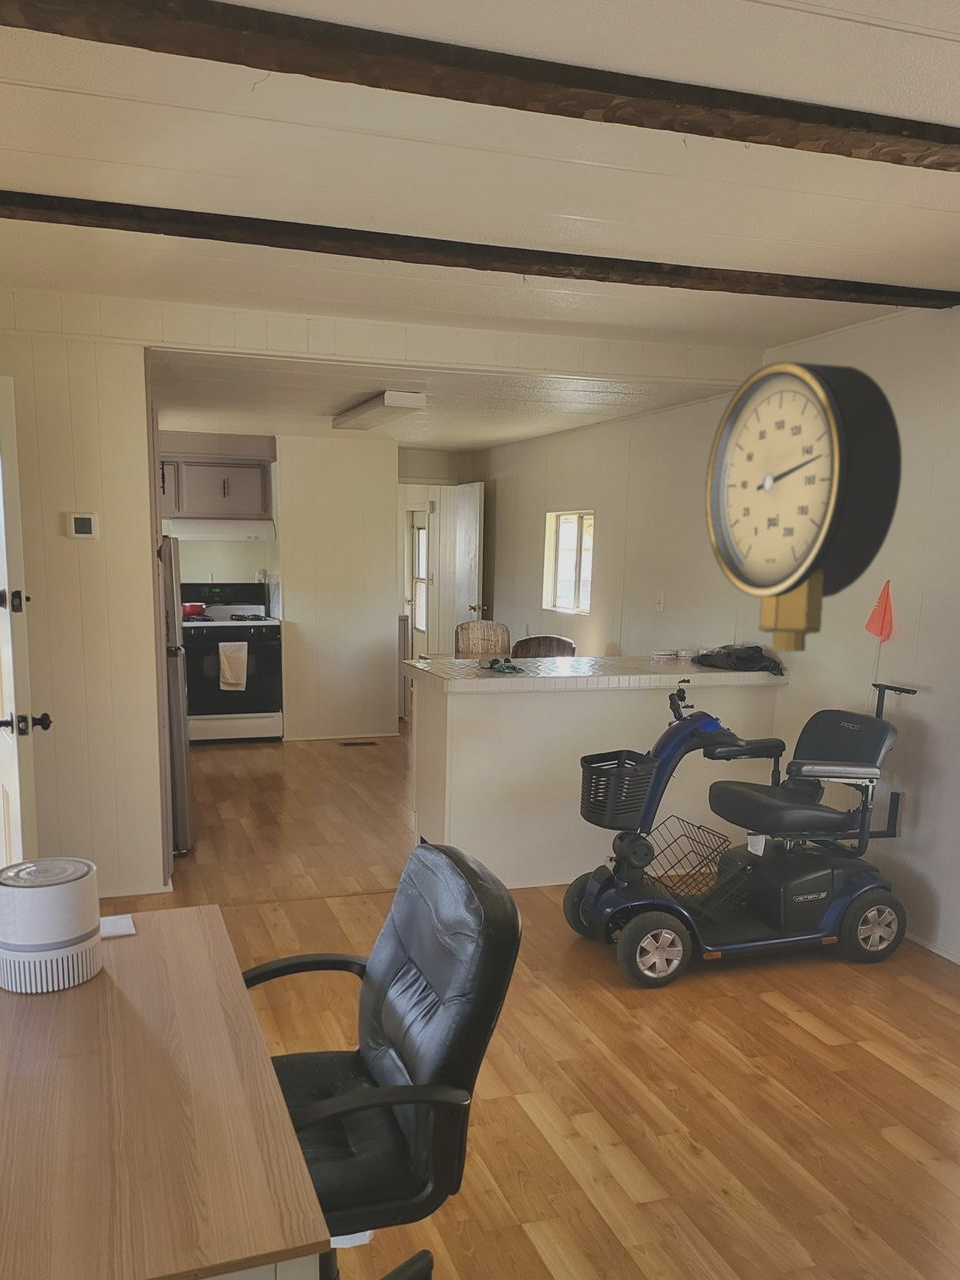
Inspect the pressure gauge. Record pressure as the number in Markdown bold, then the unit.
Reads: **150** psi
